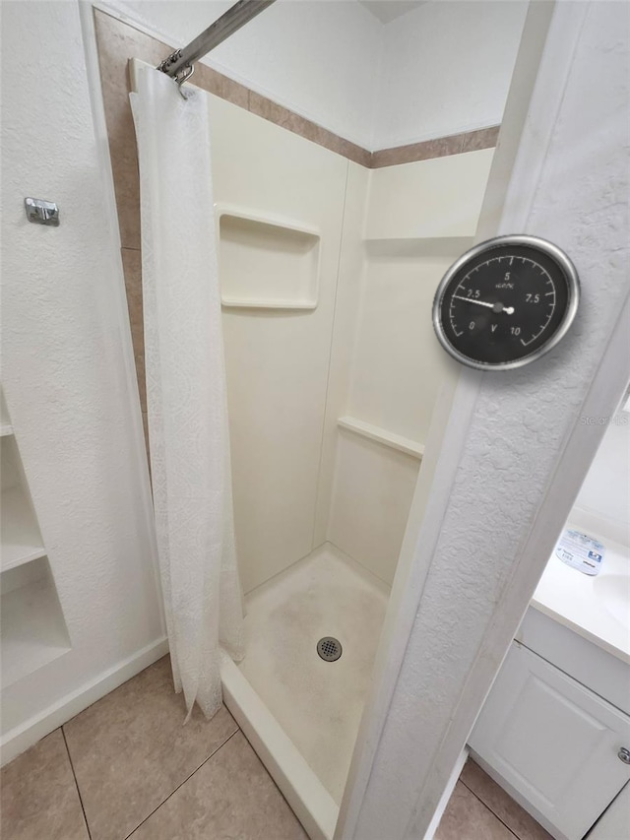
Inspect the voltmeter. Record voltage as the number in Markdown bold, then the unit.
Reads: **2** V
